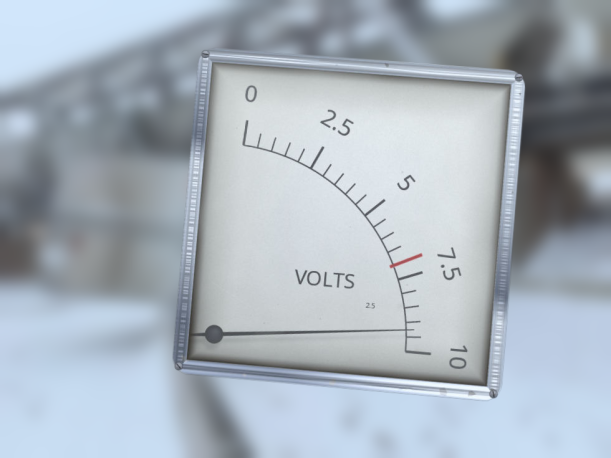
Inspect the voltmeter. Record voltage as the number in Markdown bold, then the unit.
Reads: **9.25** V
